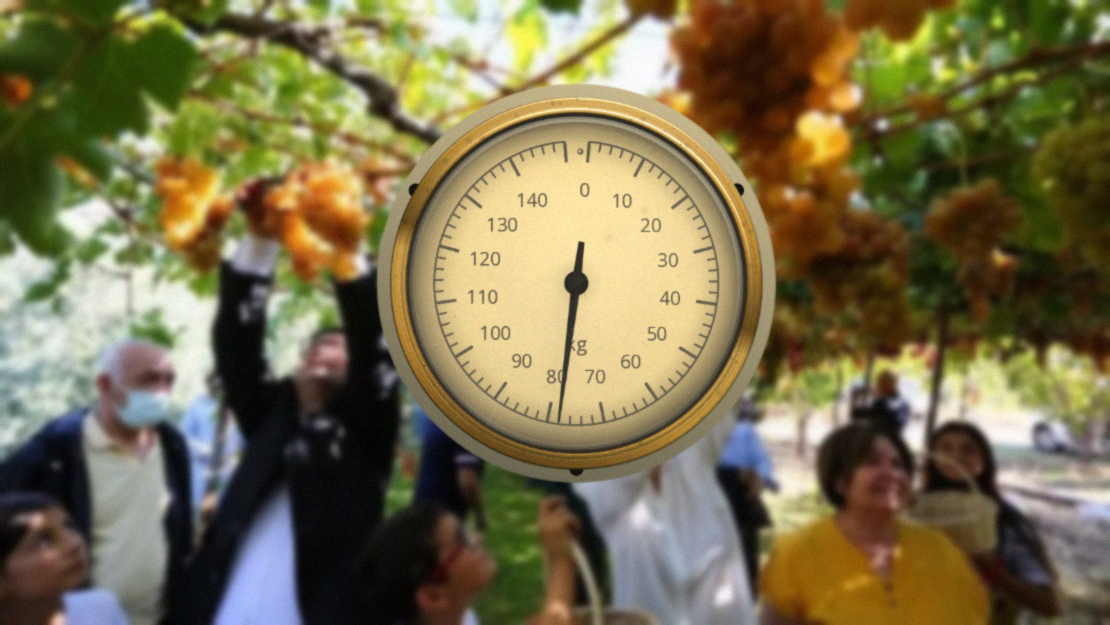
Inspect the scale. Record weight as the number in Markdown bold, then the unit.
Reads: **78** kg
